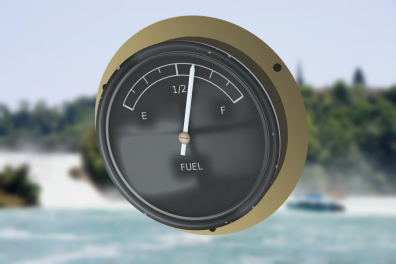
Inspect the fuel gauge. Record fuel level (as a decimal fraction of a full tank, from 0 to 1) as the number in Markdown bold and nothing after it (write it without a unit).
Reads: **0.625**
